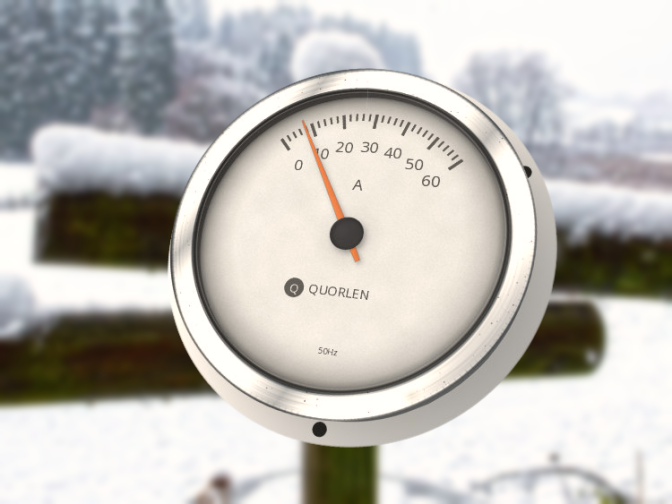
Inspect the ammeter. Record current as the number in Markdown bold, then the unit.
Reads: **8** A
